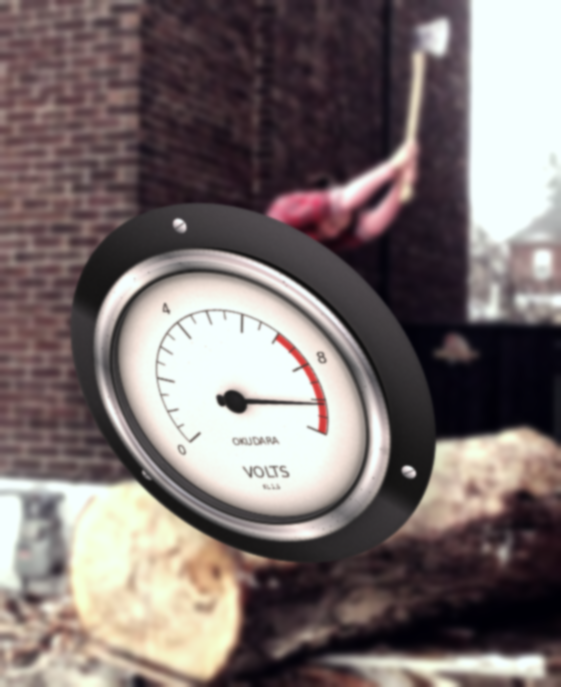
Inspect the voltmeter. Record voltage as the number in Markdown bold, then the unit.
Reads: **9** V
